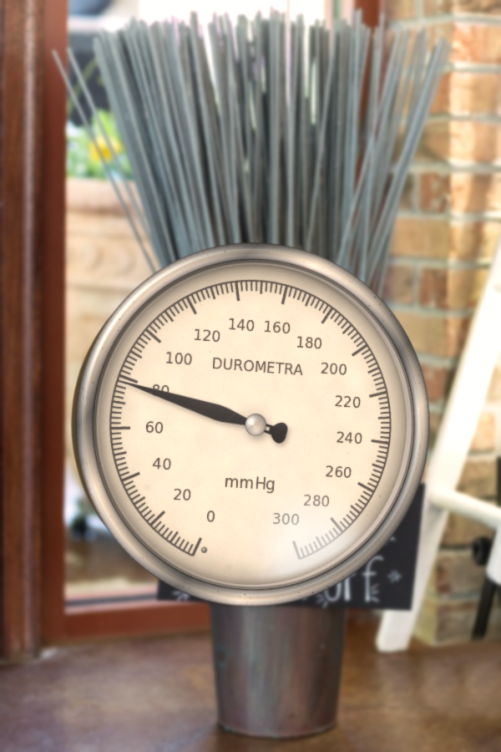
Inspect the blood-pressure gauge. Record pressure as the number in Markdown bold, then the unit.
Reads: **78** mmHg
